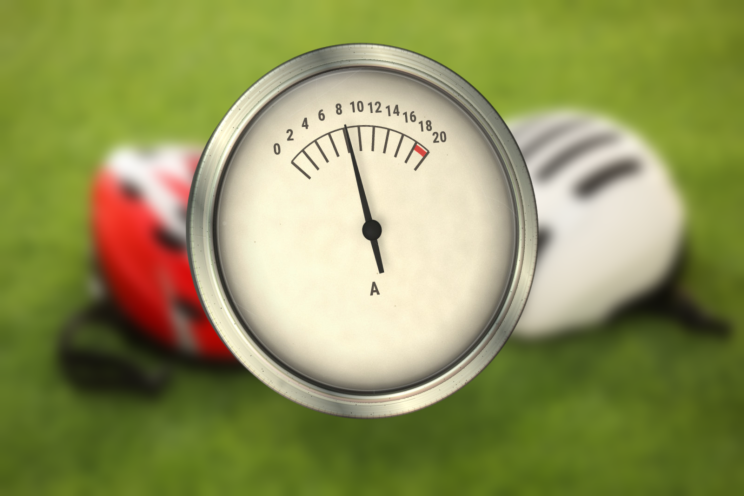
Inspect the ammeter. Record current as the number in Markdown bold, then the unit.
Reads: **8** A
